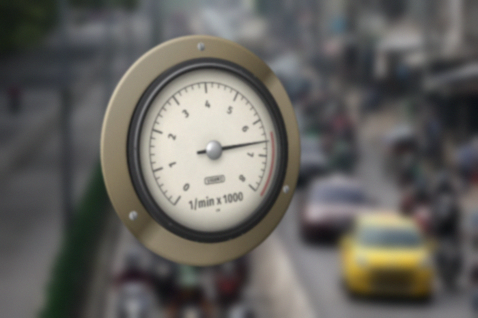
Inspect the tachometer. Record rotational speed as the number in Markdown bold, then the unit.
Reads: **6600** rpm
